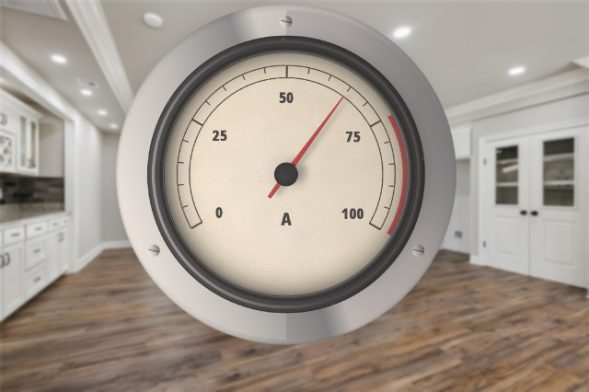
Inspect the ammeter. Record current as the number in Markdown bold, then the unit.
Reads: **65** A
